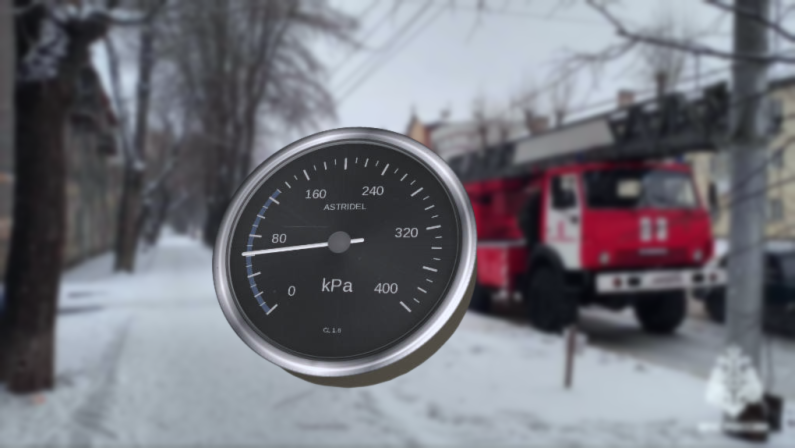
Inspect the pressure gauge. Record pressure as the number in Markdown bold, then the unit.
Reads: **60** kPa
